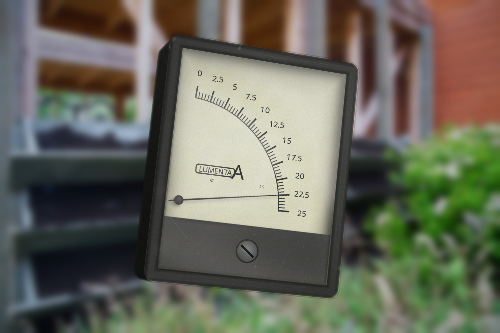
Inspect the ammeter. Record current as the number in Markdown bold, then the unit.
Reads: **22.5** A
